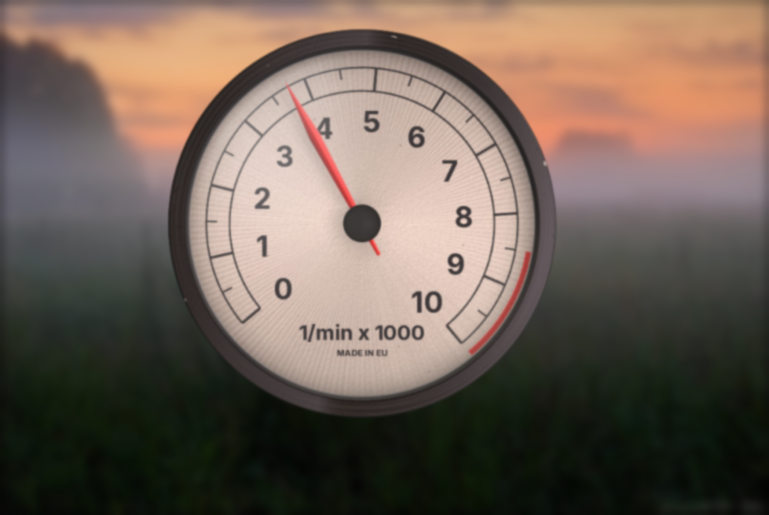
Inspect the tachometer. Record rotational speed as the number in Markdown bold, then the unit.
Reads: **3750** rpm
